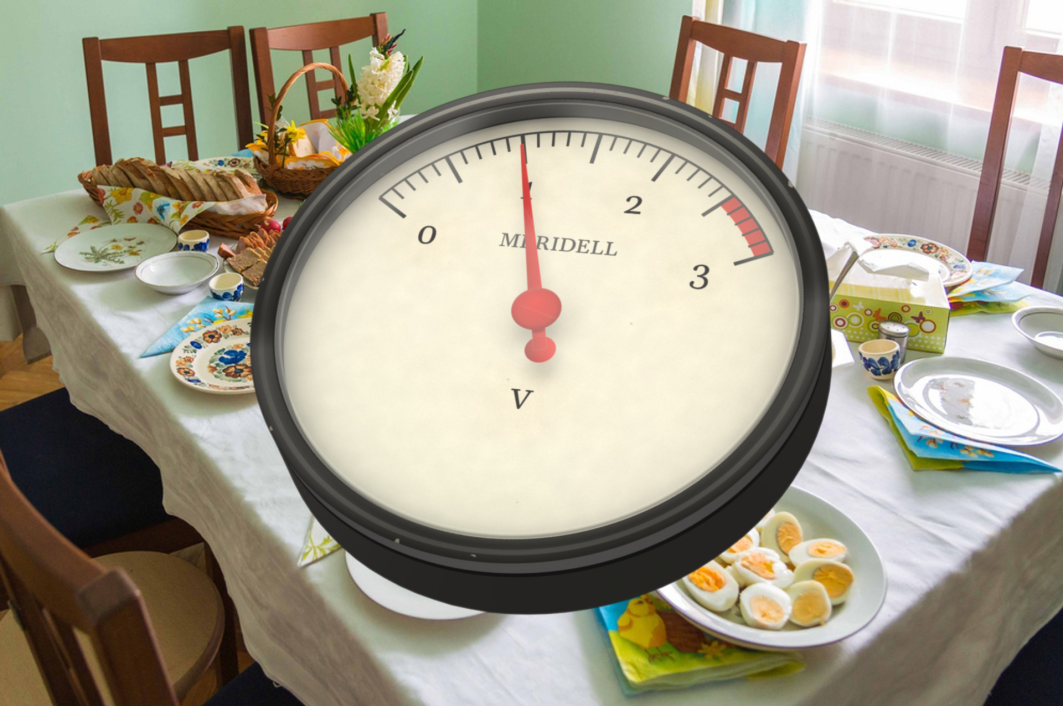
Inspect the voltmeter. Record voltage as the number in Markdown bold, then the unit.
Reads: **1** V
